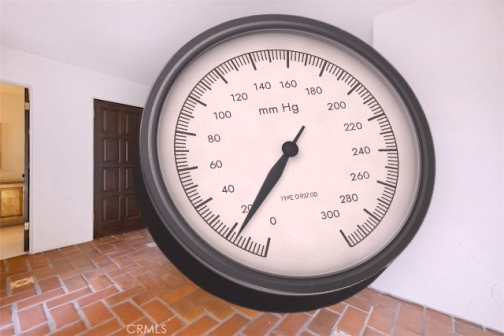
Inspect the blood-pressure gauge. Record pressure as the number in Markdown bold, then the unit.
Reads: **16** mmHg
